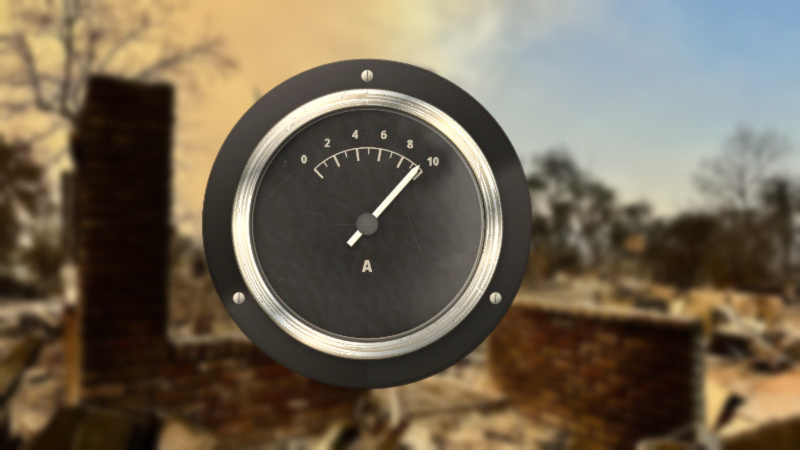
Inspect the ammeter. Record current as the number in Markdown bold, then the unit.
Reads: **9.5** A
